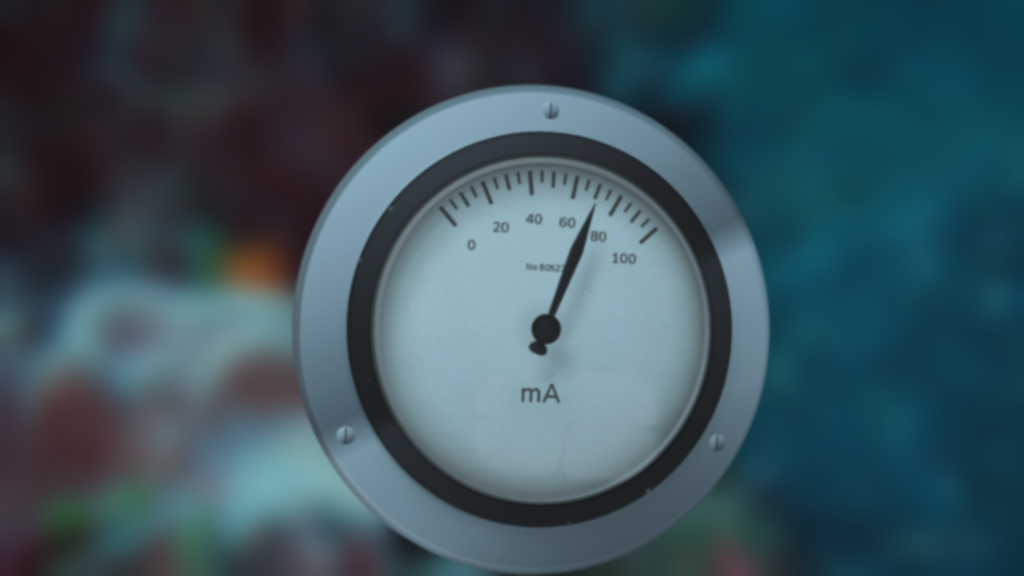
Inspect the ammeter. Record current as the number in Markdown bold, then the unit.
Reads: **70** mA
